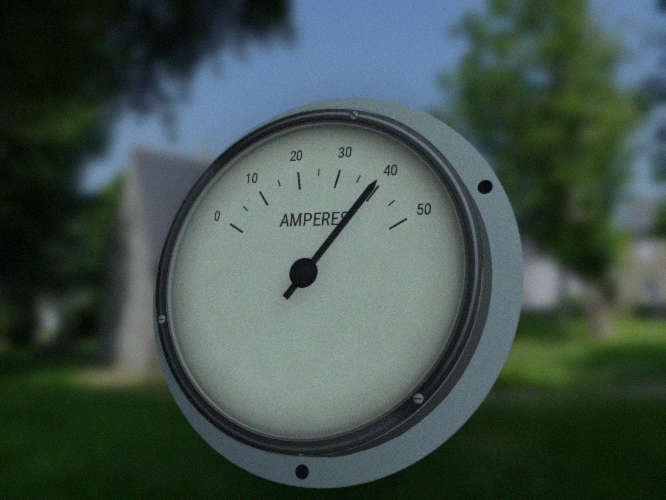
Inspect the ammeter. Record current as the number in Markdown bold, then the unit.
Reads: **40** A
